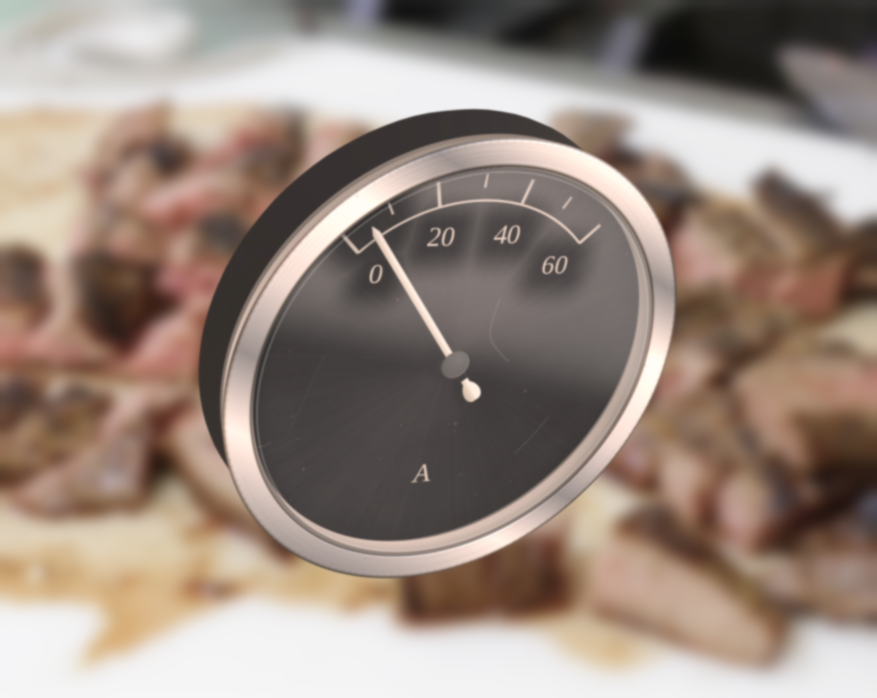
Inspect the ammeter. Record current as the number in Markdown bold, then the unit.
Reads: **5** A
